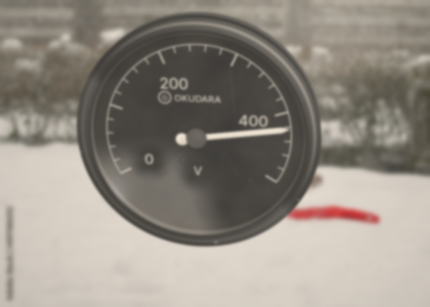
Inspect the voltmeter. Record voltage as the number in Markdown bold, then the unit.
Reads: **420** V
